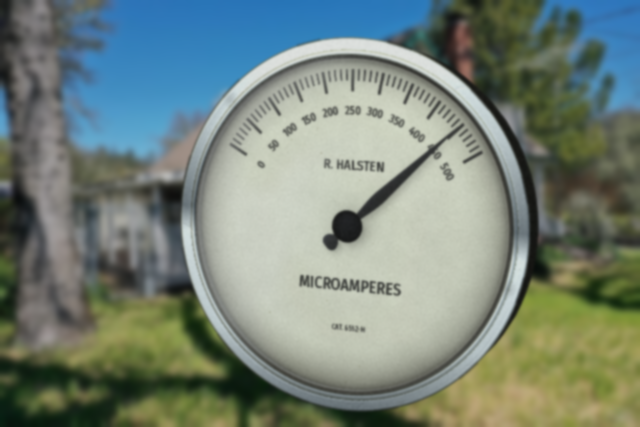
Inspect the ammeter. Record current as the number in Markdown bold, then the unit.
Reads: **450** µA
